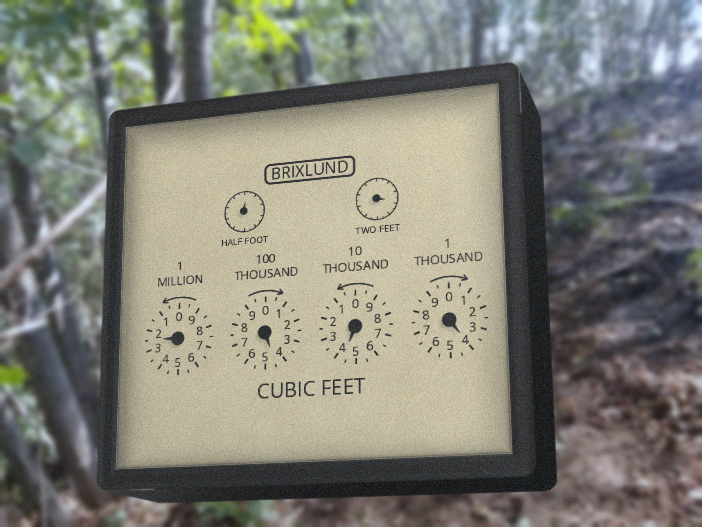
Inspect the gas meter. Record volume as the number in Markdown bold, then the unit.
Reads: **244400** ft³
